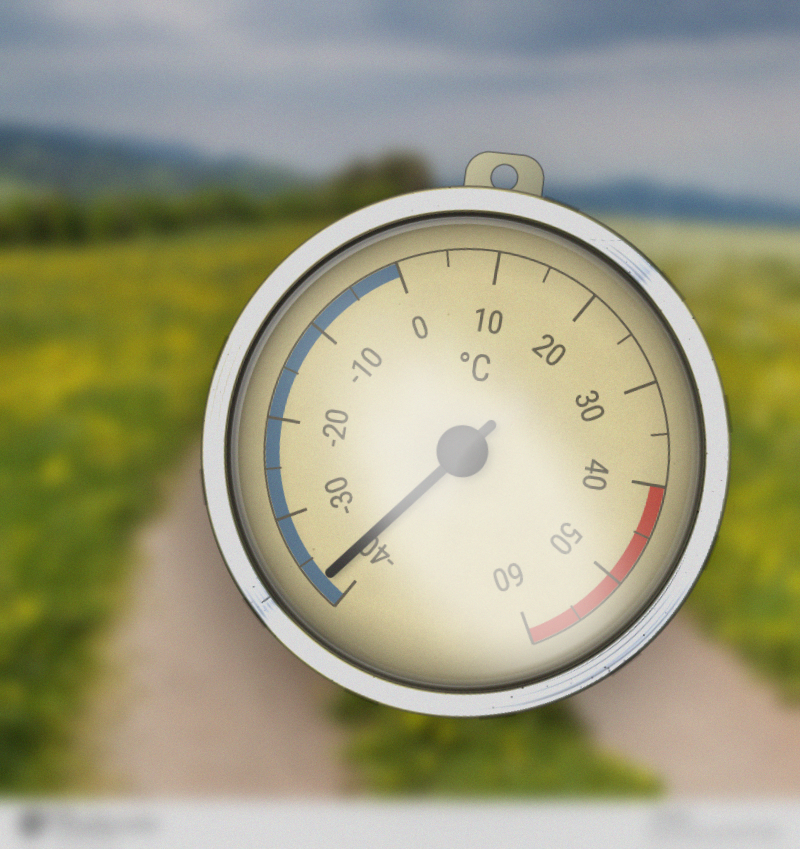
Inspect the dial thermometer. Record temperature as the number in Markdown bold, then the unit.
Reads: **-37.5** °C
